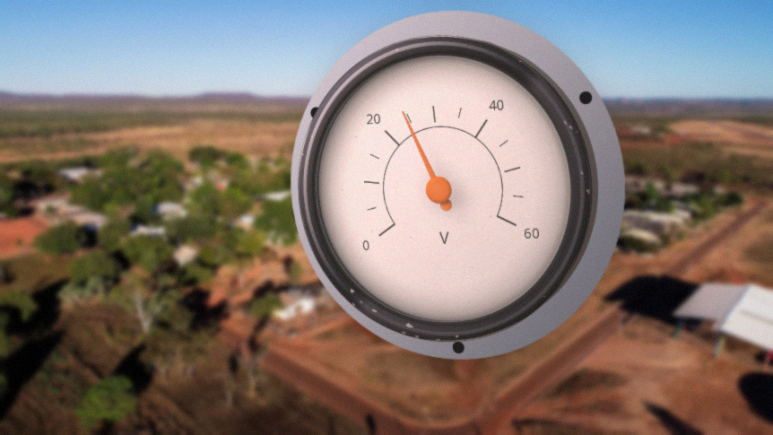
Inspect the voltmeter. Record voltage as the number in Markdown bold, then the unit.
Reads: **25** V
